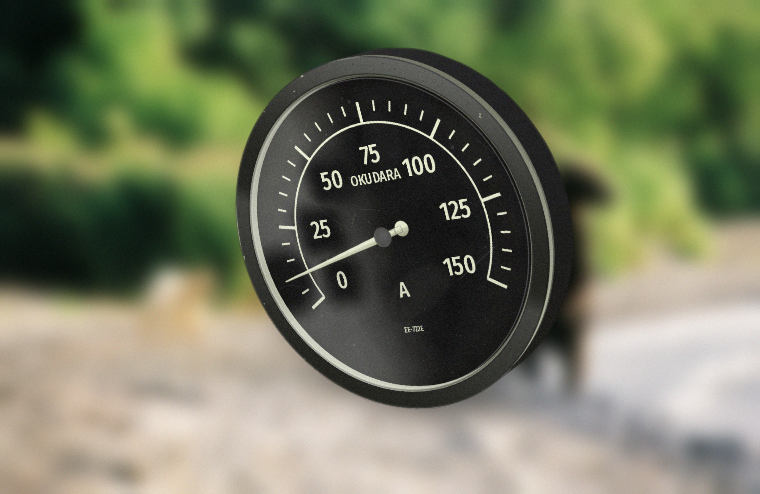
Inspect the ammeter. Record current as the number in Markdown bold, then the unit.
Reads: **10** A
